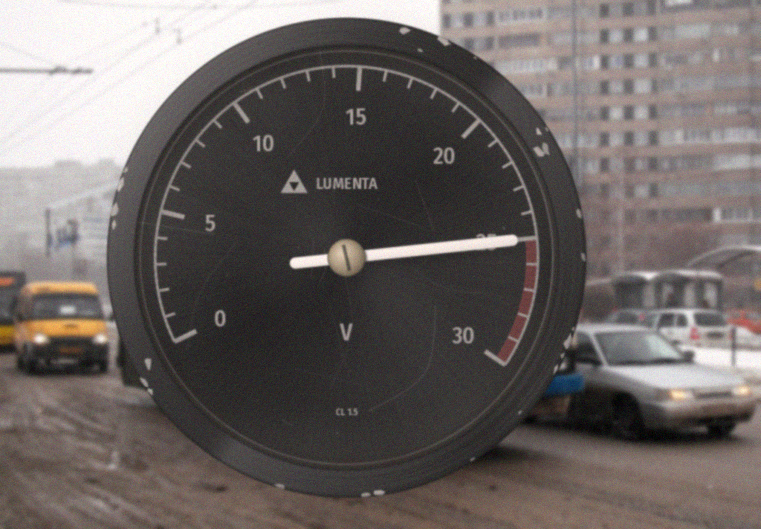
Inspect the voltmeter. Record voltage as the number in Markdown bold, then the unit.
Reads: **25** V
